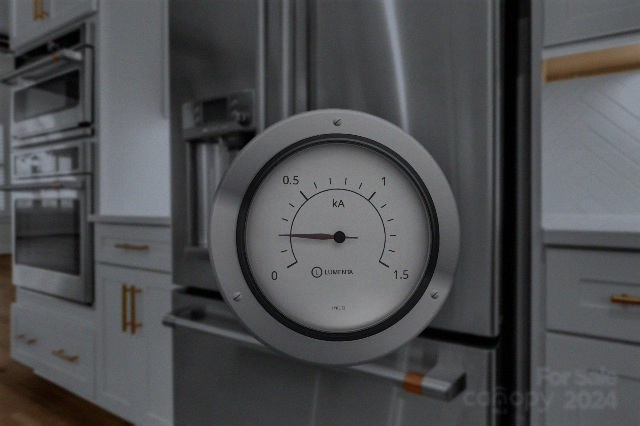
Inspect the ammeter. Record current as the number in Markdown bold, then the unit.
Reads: **0.2** kA
